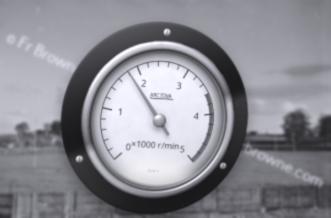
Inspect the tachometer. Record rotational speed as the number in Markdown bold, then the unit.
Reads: **1800** rpm
